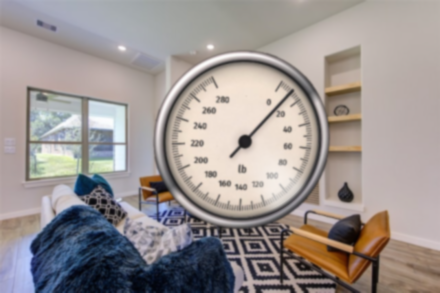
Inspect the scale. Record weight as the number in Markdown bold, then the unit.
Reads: **10** lb
